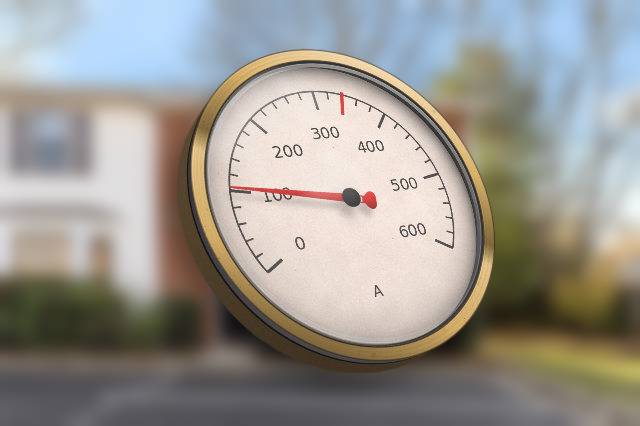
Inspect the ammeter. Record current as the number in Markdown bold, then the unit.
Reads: **100** A
